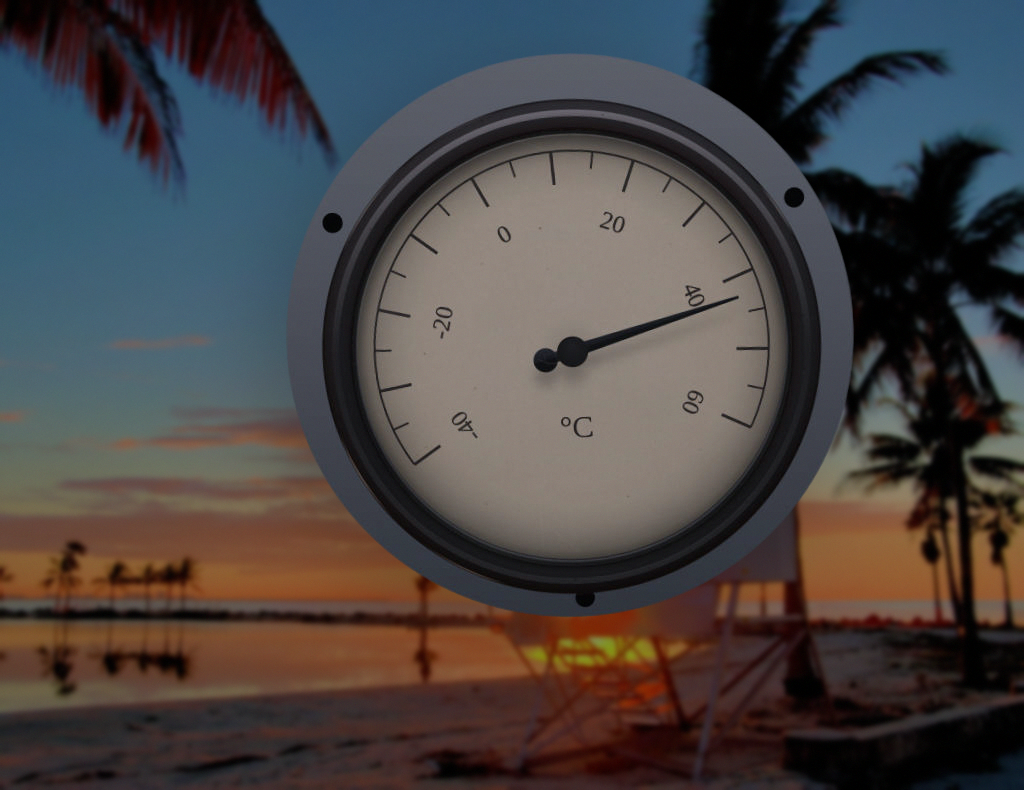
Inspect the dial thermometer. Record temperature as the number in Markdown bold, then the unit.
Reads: **42.5** °C
